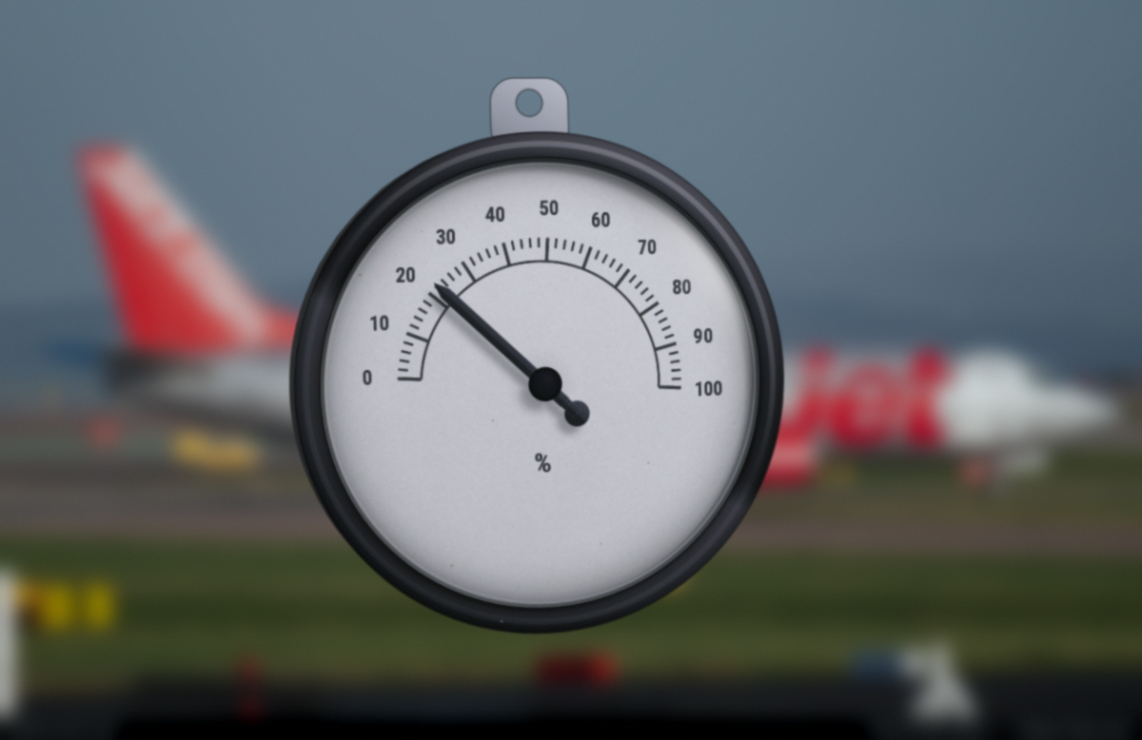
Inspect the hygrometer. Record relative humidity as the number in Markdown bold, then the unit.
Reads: **22** %
